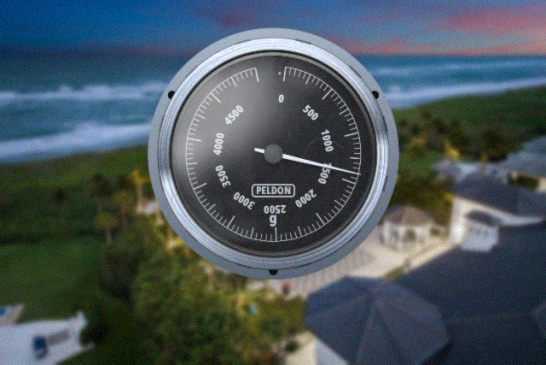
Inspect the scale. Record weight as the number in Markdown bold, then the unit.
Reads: **1400** g
